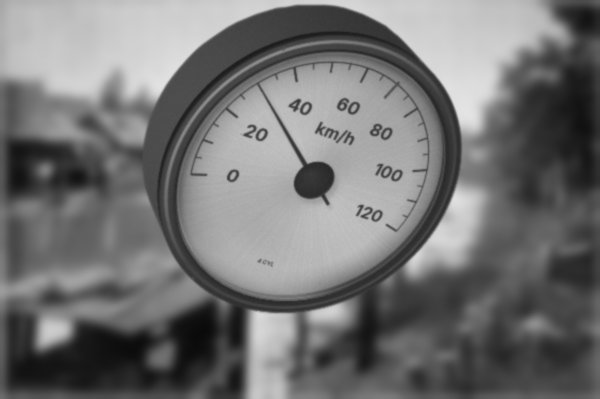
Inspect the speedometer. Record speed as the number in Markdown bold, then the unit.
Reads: **30** km/h
